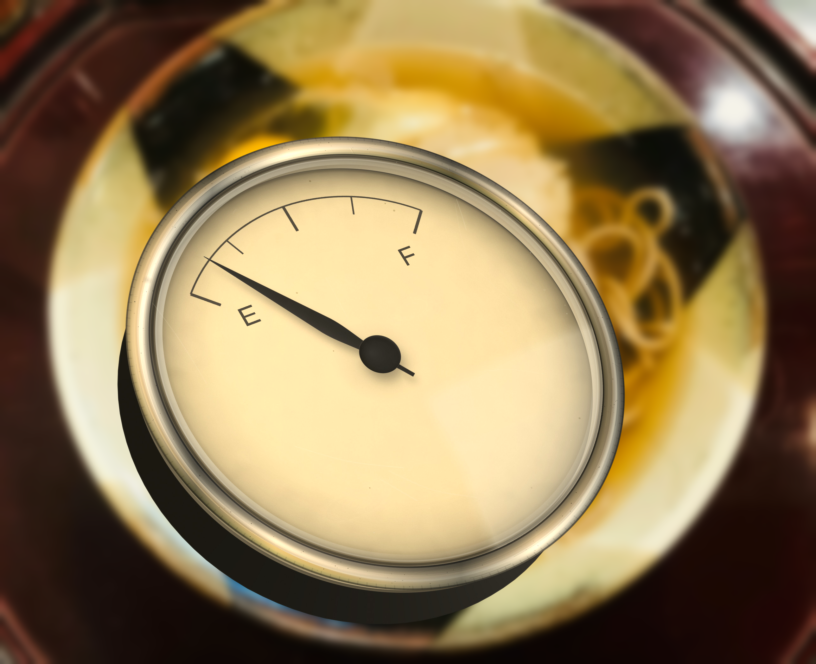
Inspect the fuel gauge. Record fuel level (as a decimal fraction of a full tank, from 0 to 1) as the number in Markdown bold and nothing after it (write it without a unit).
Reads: **0.125**
